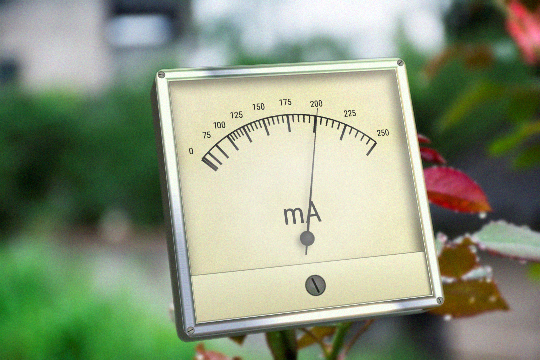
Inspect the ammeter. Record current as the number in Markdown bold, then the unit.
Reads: **200** mA
